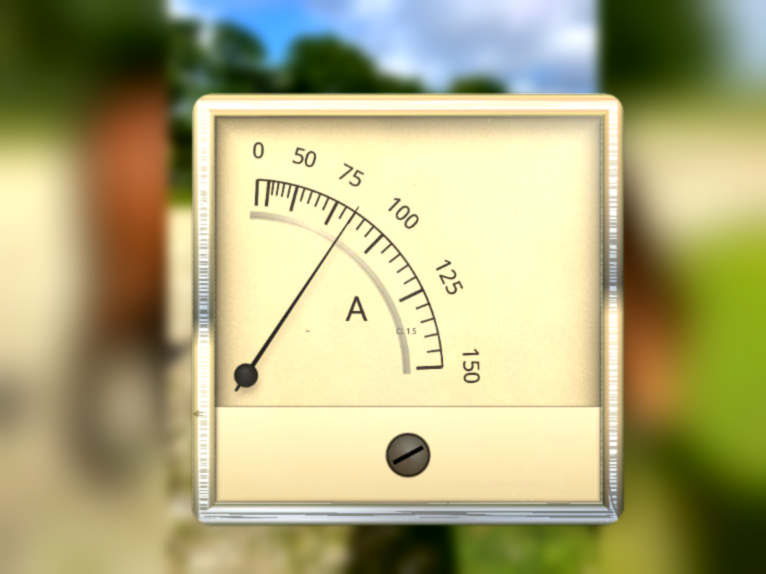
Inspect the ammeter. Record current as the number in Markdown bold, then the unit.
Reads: **85** A
